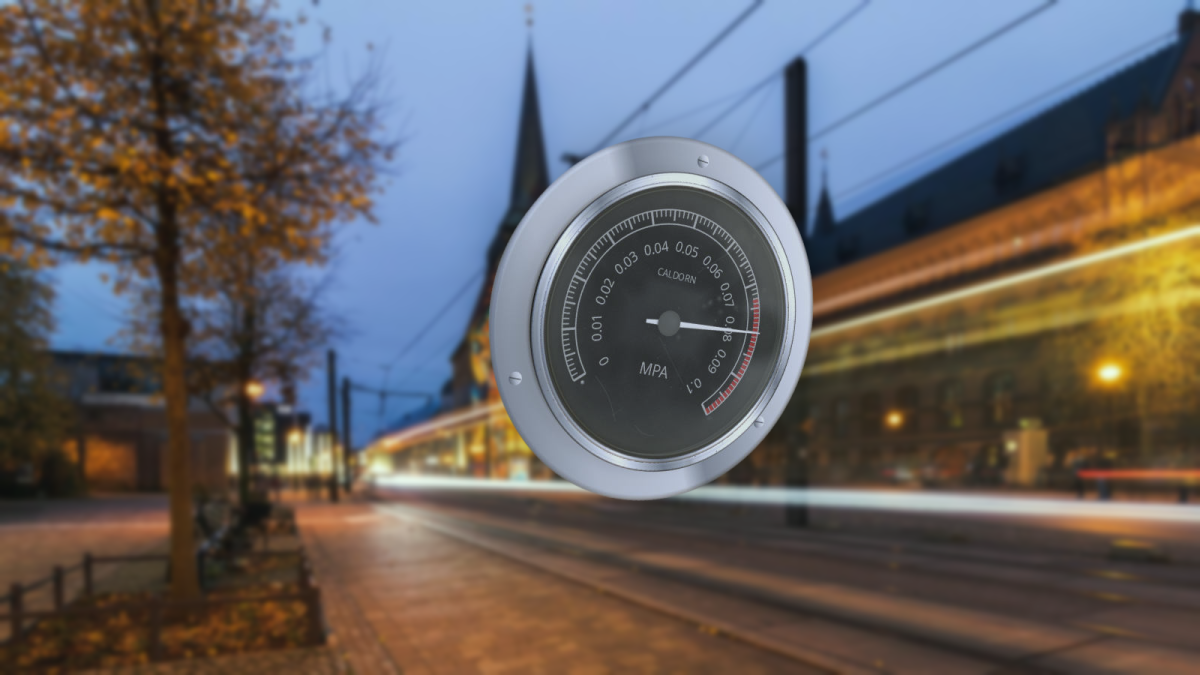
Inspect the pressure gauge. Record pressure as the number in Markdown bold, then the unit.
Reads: **0.08** MPa
